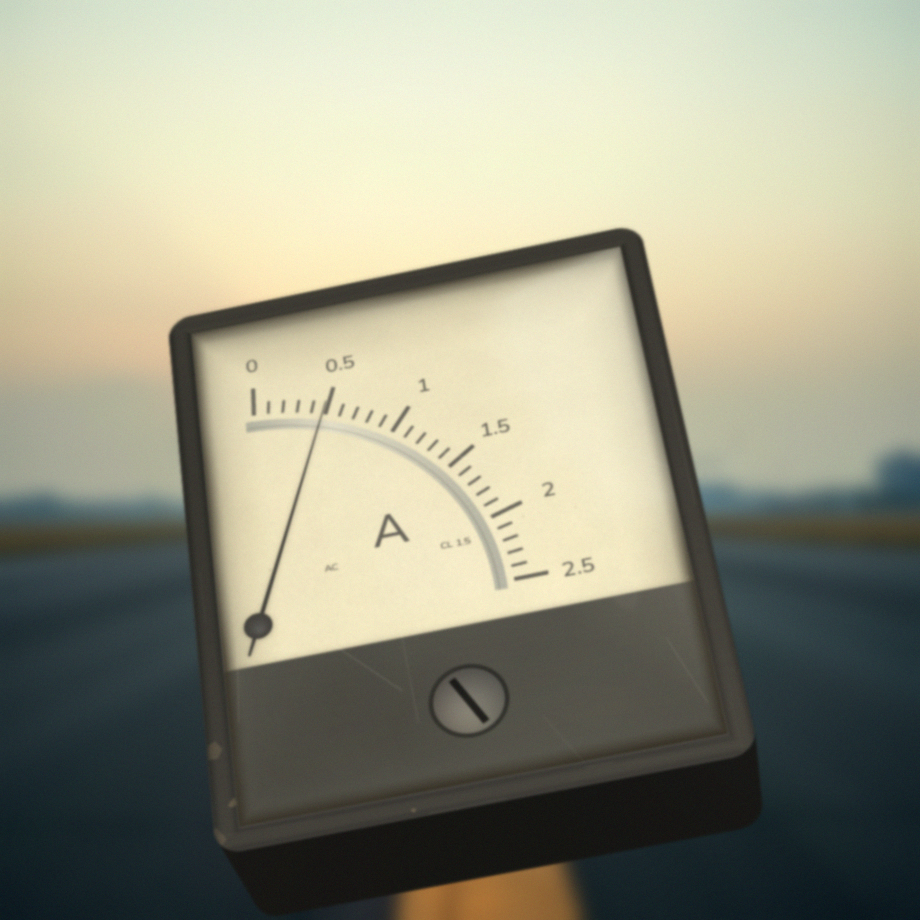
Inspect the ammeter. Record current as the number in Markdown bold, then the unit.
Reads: **0.5** A
